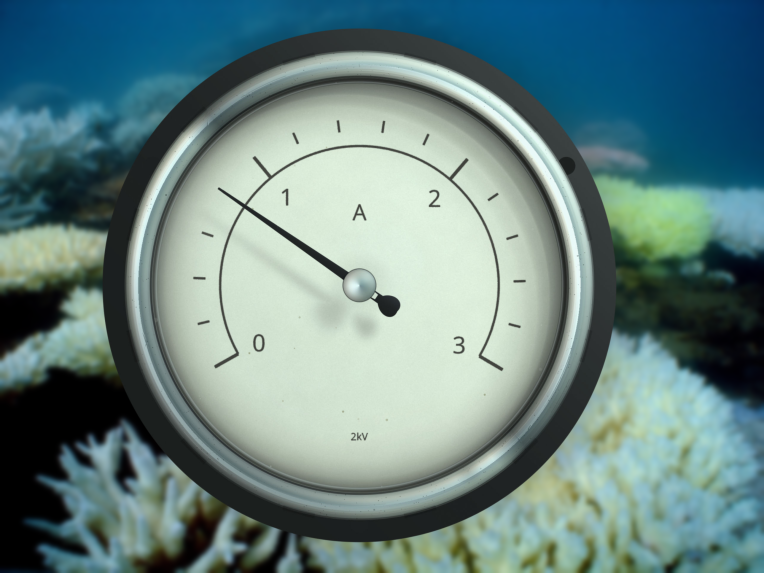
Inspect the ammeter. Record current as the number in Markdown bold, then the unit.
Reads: **0.8** A
